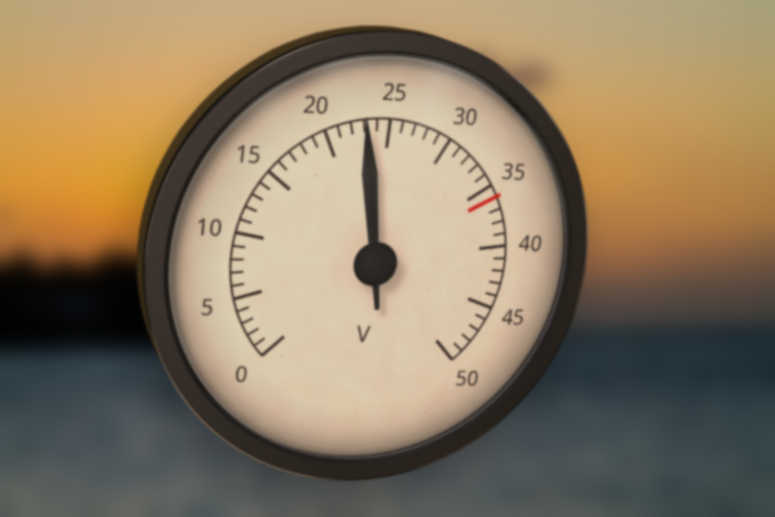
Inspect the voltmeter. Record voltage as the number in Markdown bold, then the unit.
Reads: **23** V
